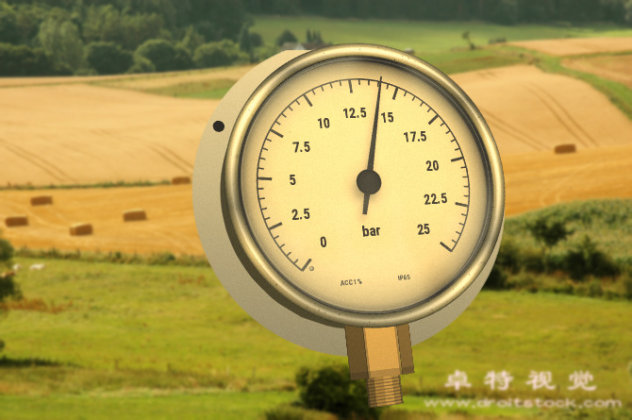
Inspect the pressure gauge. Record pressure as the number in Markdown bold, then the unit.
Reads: **14** bar
